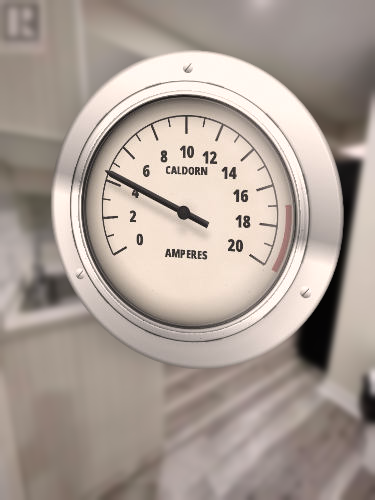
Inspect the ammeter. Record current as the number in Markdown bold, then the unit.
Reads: **4.5** A
